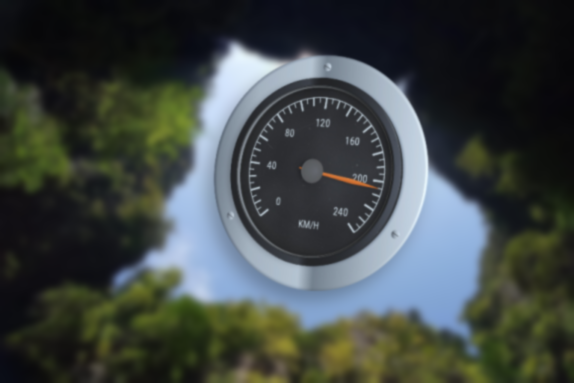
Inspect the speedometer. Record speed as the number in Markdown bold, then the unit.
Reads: **205** km/h
